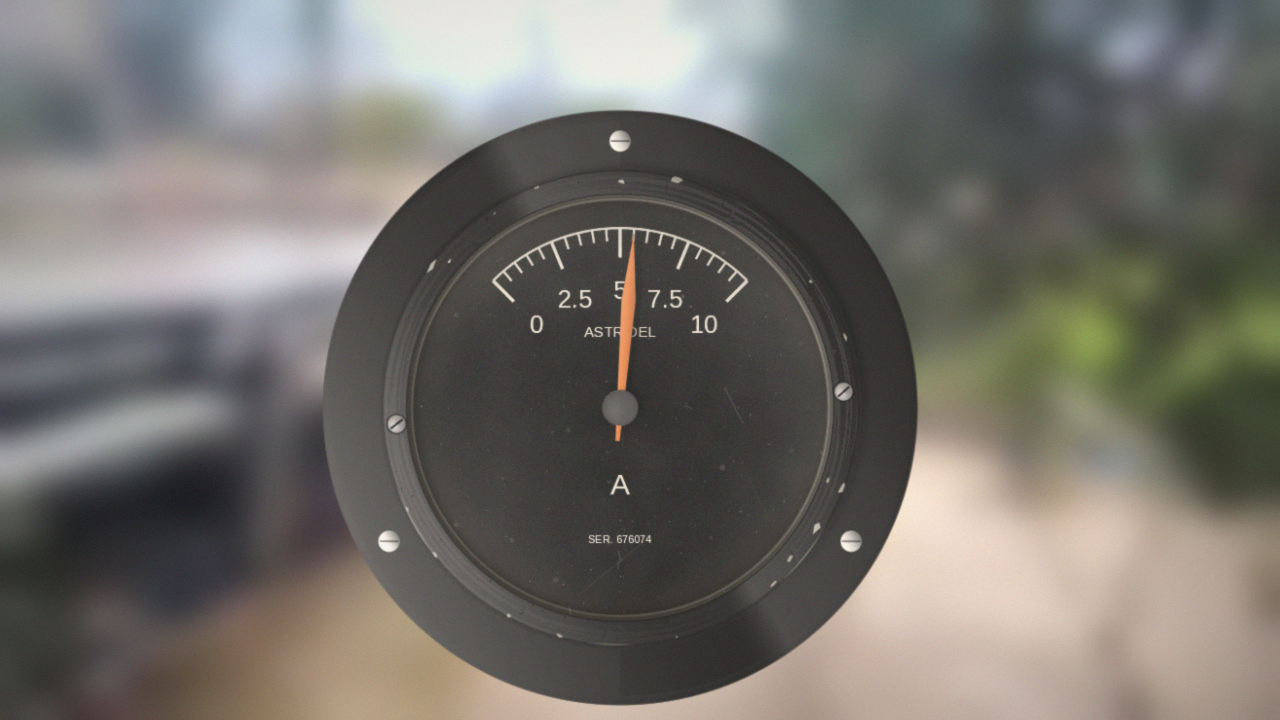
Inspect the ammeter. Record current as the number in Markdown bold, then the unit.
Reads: **5.5** A
